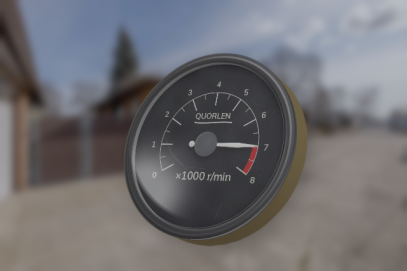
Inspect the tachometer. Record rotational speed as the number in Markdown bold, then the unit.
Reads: **7000** rpm
